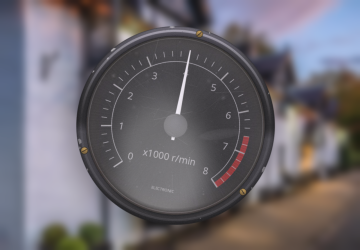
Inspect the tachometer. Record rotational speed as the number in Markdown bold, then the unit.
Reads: **4000** rpm
